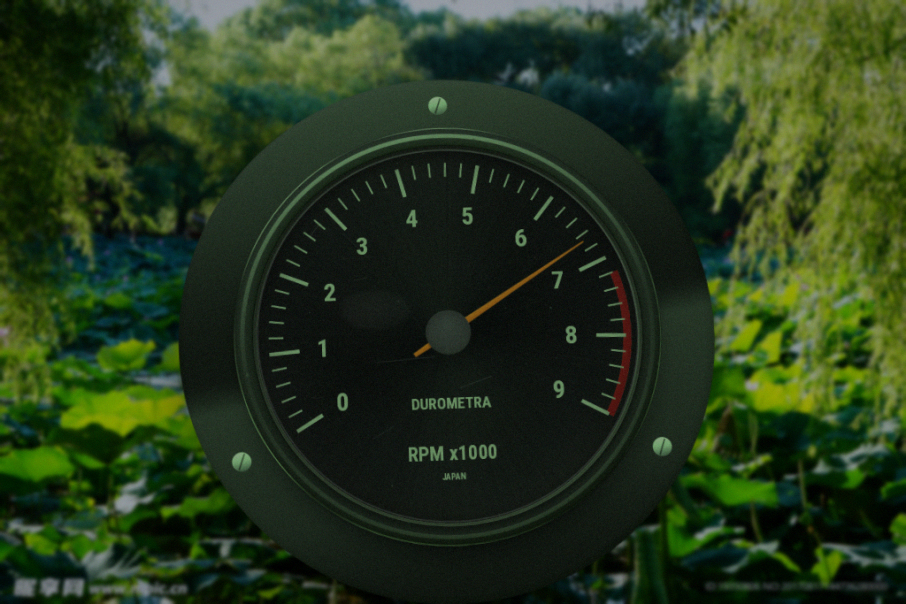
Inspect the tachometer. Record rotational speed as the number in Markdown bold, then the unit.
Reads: **6700** rpm
